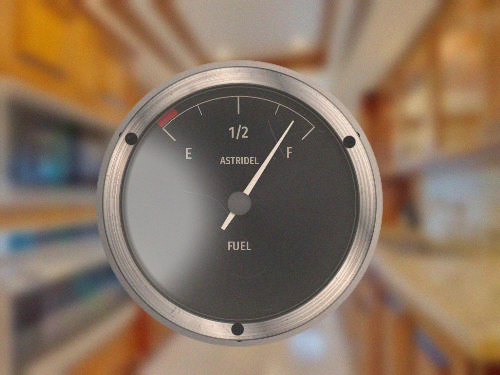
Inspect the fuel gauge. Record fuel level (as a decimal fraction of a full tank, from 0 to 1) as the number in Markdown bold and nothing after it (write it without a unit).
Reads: **0.875**
